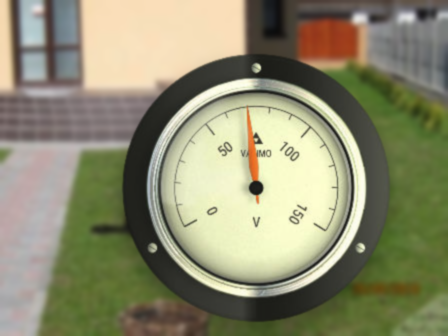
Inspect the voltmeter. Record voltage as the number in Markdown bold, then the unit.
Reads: **70** V
